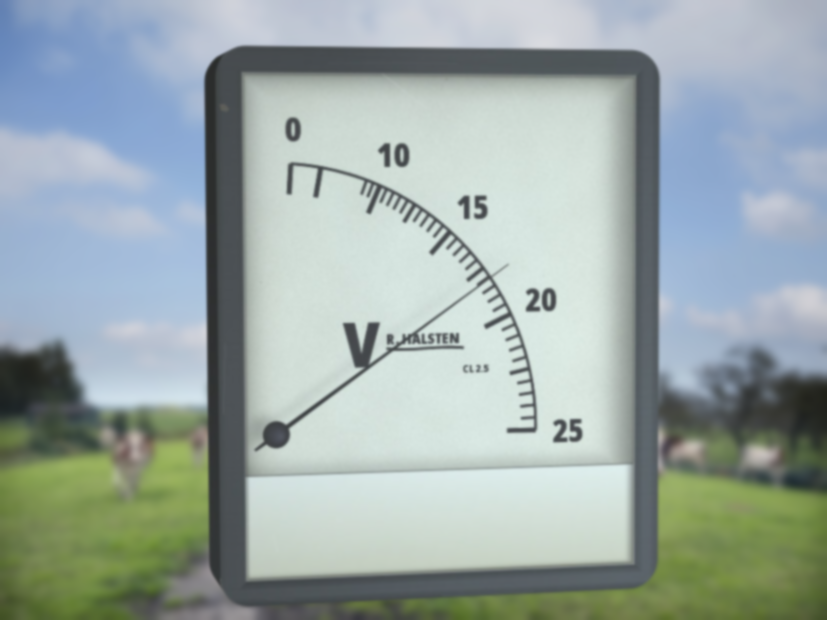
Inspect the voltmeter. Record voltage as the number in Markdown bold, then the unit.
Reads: **18** V
